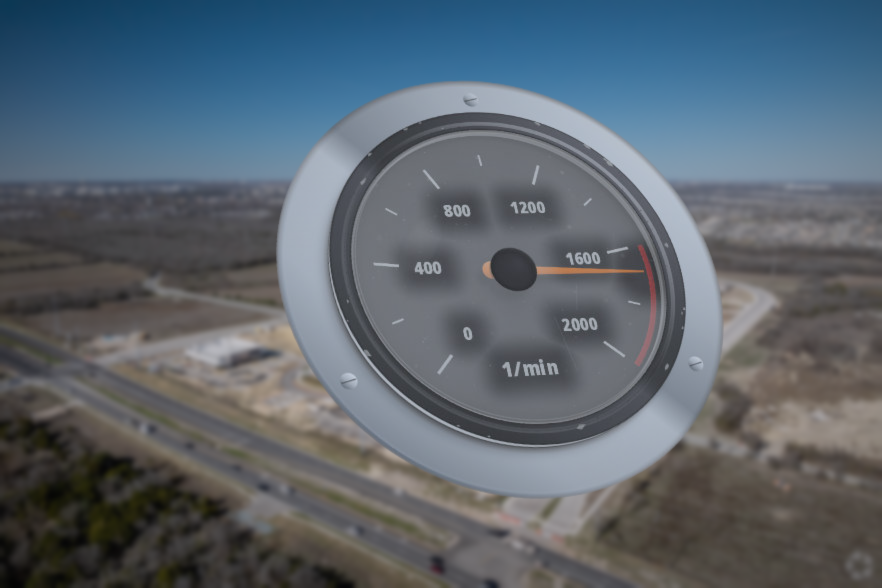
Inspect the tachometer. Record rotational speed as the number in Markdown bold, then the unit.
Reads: **1700** rpm
